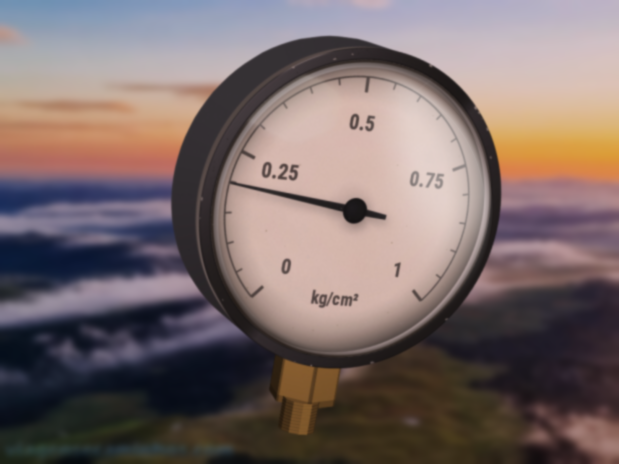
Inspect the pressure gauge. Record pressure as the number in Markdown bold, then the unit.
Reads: **0.2** kg/cm²
